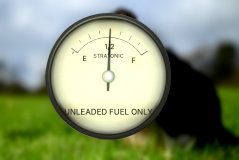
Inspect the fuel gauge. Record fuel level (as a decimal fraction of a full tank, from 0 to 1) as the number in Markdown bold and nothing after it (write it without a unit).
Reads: **0.5**
